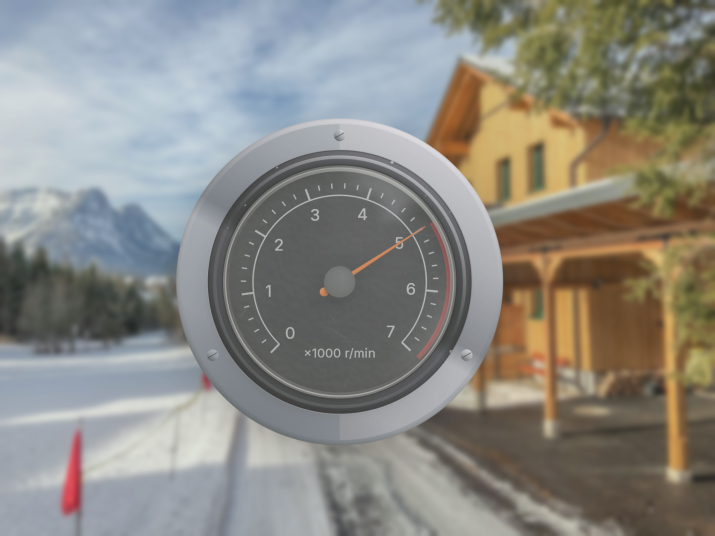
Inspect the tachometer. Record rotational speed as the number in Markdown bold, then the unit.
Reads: **5000** rpm
